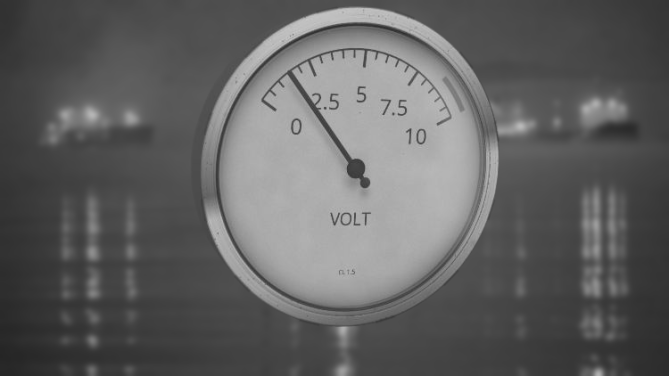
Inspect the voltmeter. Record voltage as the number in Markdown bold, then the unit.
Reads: **1.5** V
